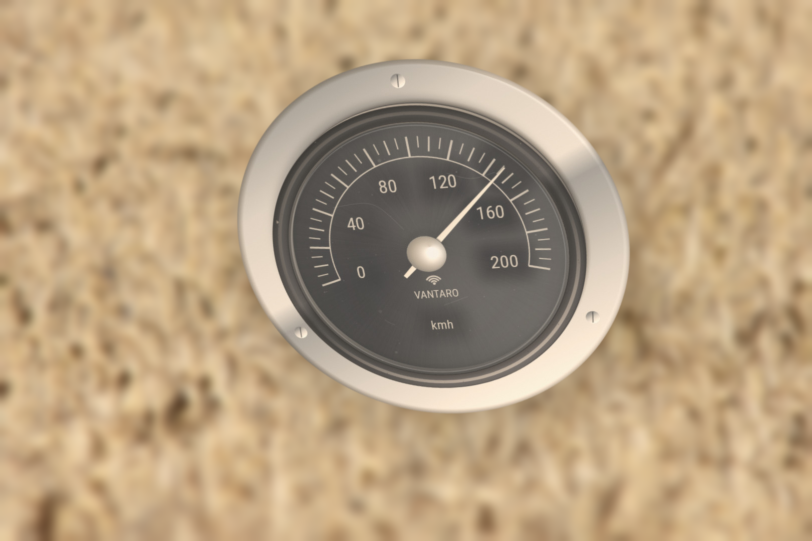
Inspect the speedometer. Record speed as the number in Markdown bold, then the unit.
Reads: **145** km/h
